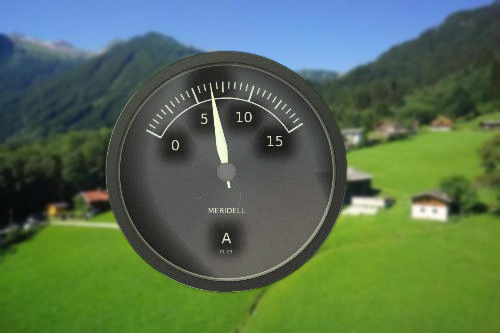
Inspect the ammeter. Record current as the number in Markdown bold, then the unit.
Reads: **6.5** A
